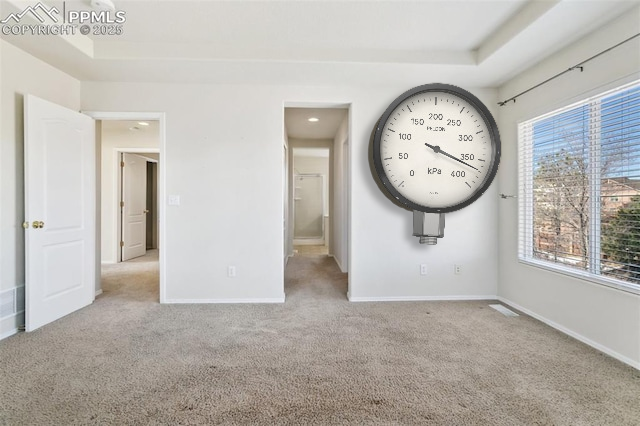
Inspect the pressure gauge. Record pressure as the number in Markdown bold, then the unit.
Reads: **370** kPa
